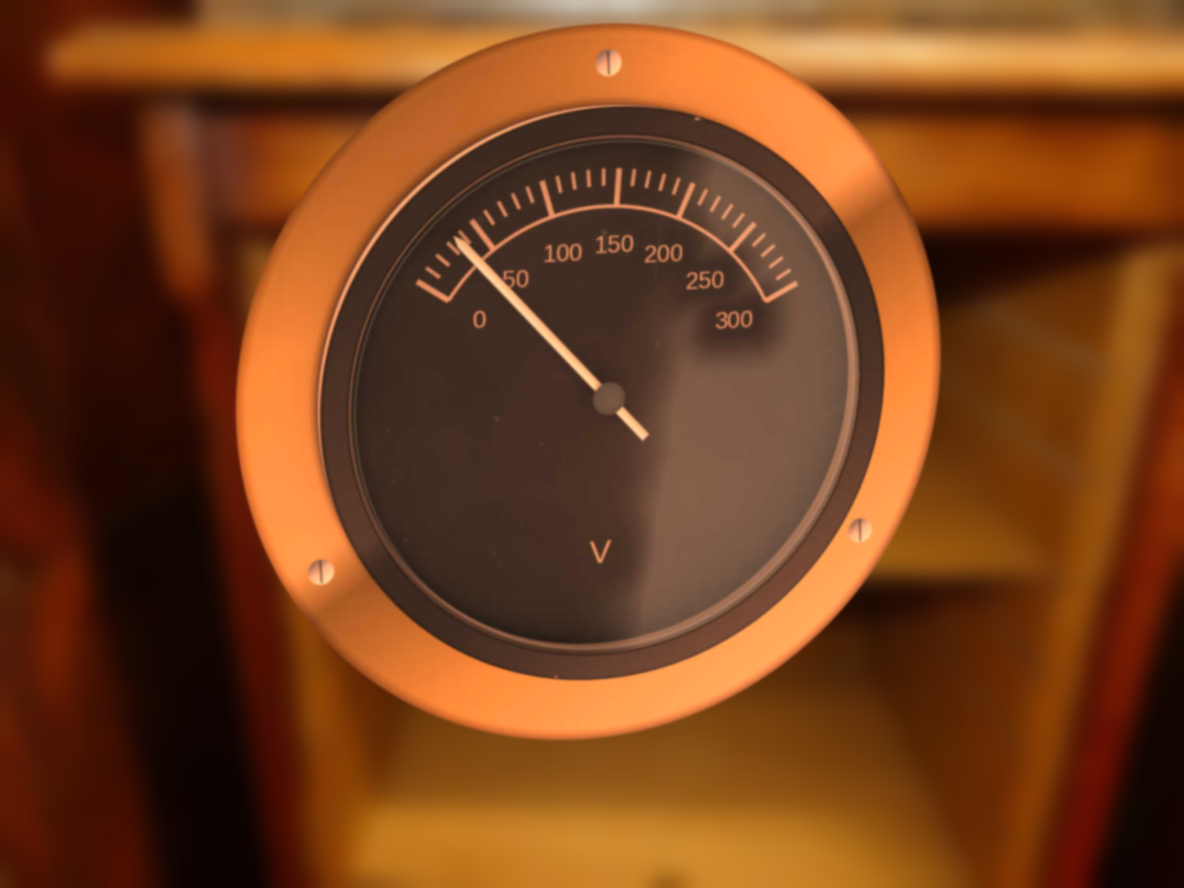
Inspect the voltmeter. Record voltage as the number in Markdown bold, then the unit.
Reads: **35** V
